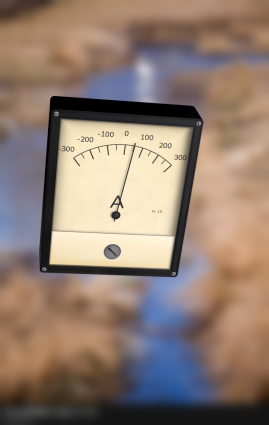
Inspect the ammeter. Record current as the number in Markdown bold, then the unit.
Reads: **50** A
